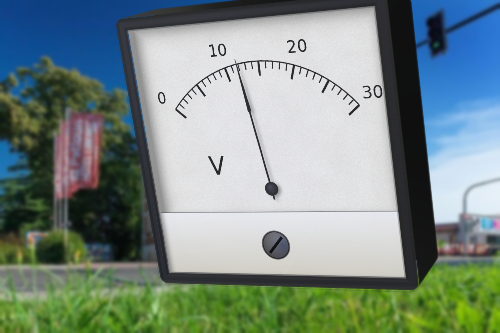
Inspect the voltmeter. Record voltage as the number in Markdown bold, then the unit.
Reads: **12** V
